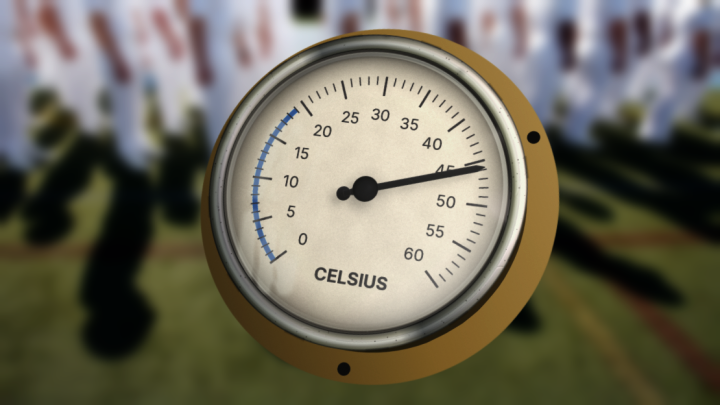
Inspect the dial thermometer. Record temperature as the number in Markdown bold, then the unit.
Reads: **46** °C
